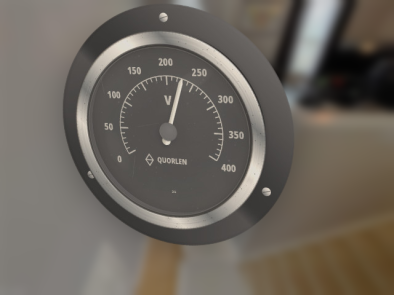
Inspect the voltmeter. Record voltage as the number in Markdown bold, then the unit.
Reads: **230** V
